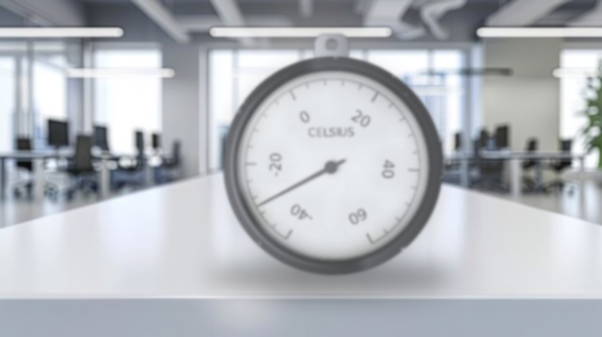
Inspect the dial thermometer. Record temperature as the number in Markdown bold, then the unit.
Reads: **-30** °C
